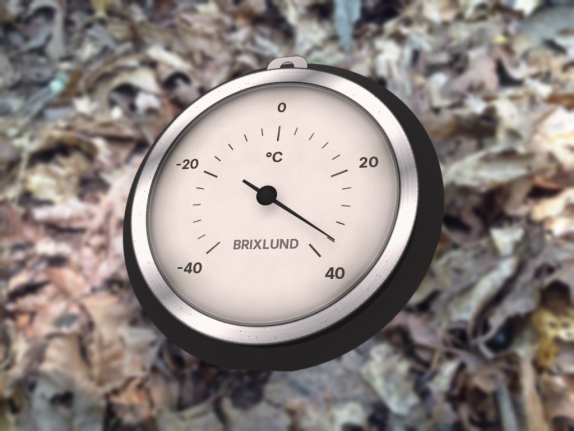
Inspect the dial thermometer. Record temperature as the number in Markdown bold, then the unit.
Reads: **36** °C
